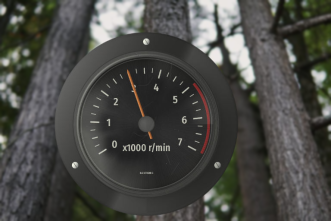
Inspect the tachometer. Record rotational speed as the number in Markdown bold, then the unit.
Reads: **3000** rpm
